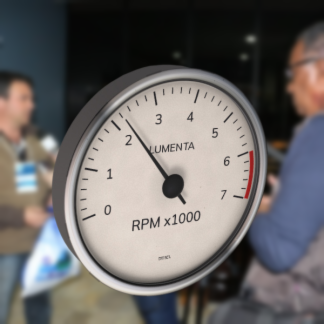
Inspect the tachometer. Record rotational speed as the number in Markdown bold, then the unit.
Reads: **2200** rpm
